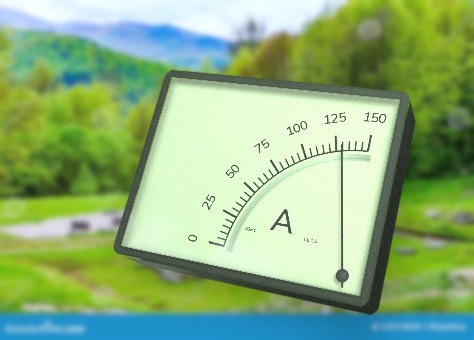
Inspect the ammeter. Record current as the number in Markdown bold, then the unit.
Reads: **130** A
